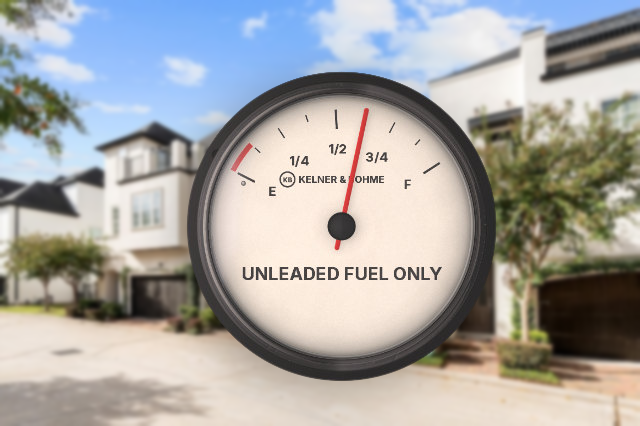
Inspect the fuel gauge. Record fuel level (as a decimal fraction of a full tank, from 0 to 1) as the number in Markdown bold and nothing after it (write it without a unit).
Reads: **0.625**
